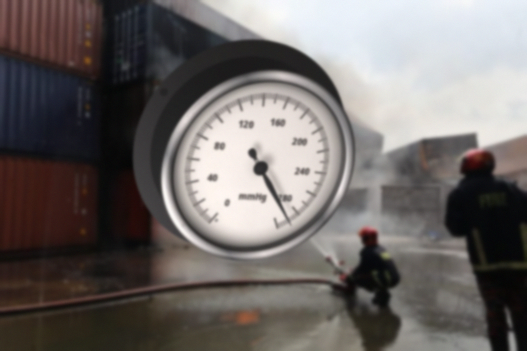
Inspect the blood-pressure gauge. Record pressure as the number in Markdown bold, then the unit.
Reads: **290** mmHg
